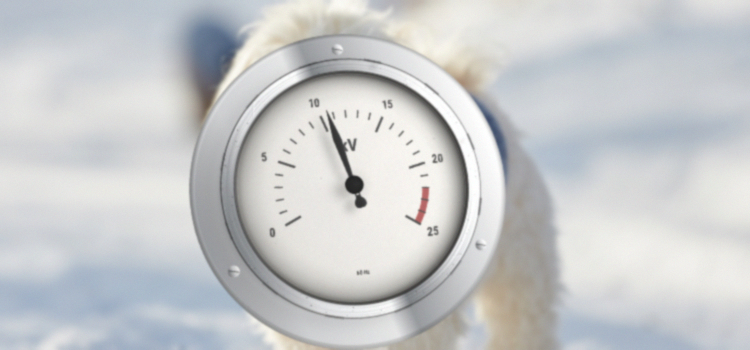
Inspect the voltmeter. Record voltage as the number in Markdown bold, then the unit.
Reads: **10.5** kV
